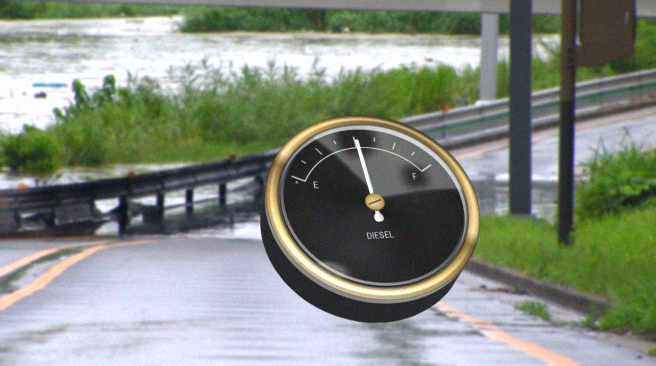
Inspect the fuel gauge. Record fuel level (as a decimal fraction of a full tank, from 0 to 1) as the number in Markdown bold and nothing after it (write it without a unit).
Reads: **0.5**
